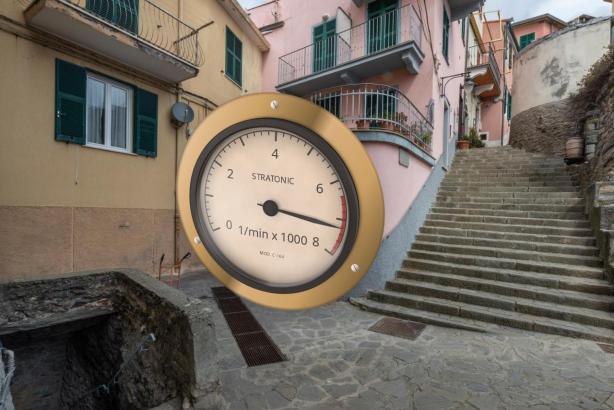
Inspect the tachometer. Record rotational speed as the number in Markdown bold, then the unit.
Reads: **7200** rpm
